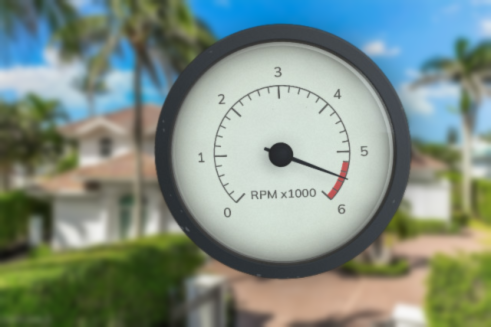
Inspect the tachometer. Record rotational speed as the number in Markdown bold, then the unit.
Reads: **5500** rpm
